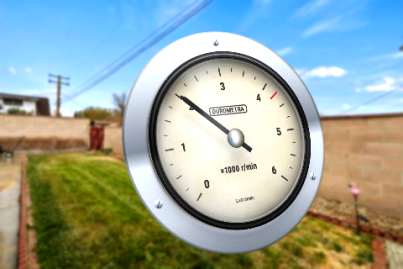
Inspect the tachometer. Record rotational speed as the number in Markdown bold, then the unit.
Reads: **2000** rpm
